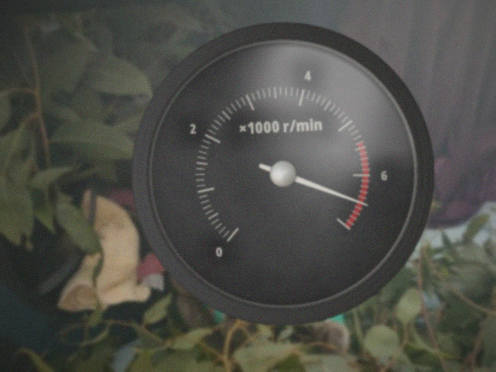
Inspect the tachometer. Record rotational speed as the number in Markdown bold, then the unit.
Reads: **6500** rpm
